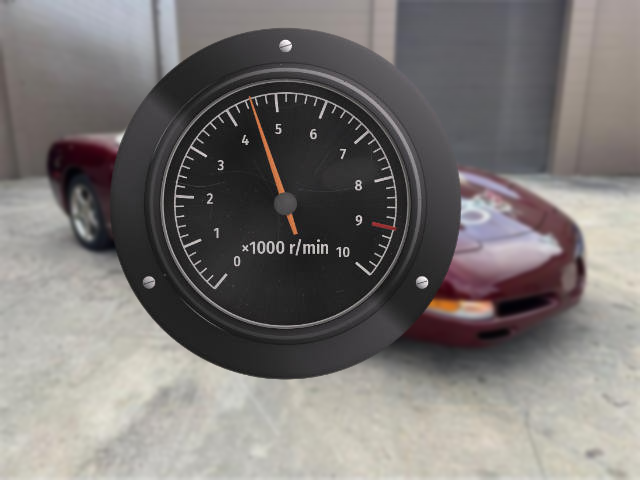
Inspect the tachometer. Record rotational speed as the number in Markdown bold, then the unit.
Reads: **4500** rpm
